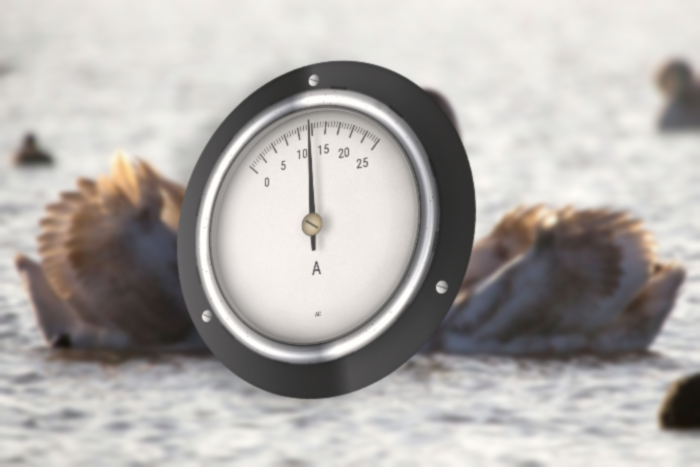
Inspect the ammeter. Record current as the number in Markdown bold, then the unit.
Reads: **12.5** A
